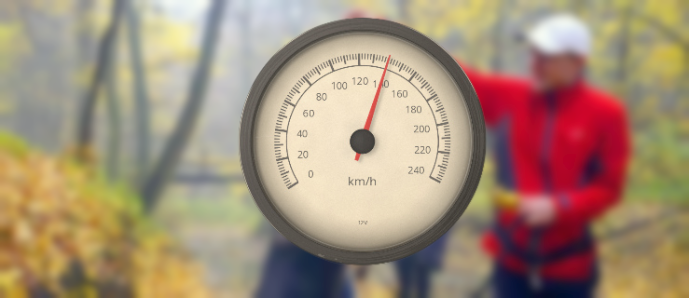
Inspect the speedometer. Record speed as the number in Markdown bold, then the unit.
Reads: **140** km/h
